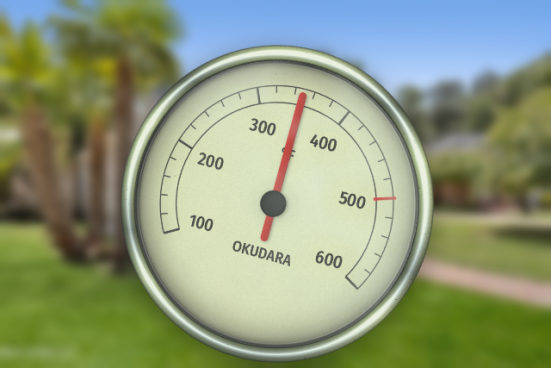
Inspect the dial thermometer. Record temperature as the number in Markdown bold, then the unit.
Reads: **350** °F
